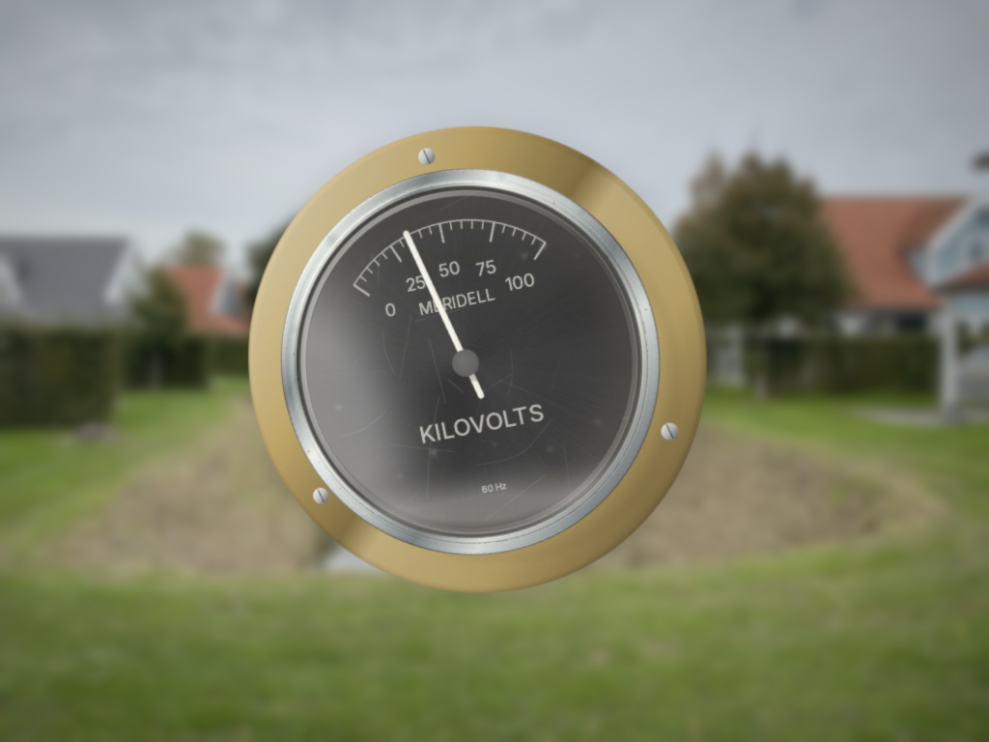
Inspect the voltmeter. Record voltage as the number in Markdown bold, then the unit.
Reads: **35** kV
